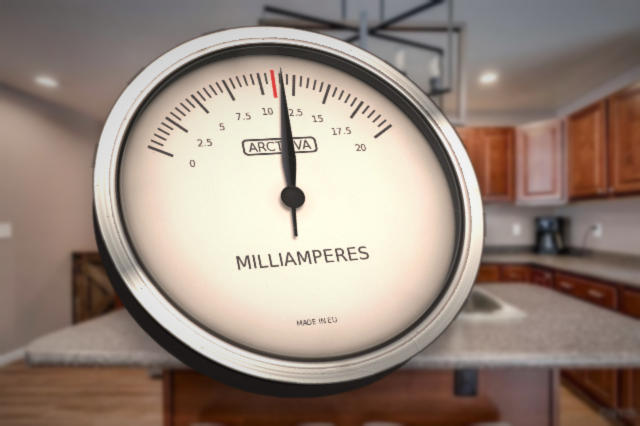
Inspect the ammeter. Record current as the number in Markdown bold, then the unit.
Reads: **11.5** mA
